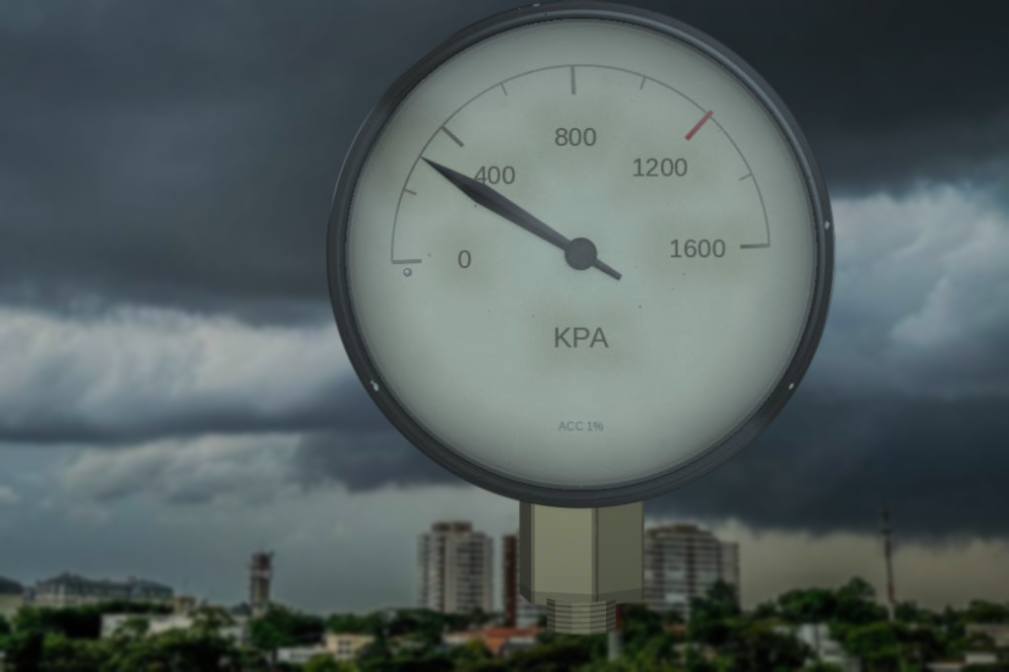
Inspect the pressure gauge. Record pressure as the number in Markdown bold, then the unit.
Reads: **300** kPa
